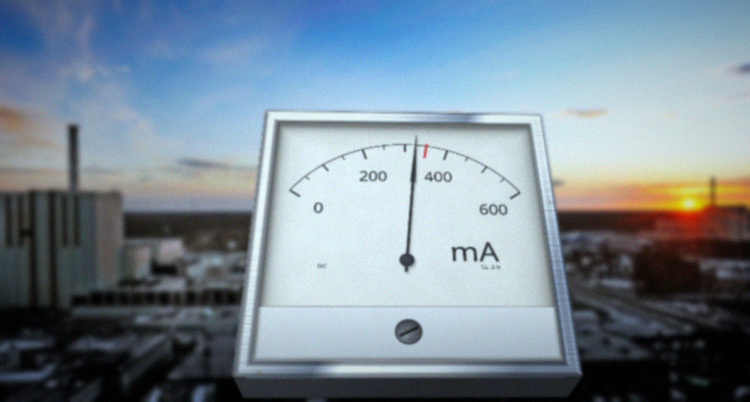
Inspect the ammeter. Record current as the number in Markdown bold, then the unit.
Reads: **325** mA
